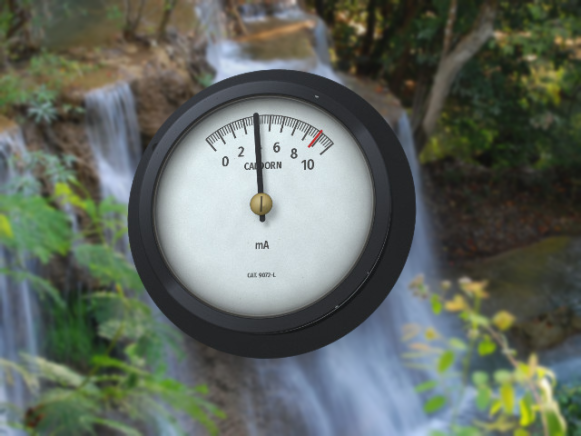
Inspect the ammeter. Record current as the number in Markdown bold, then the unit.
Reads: **4** mA
